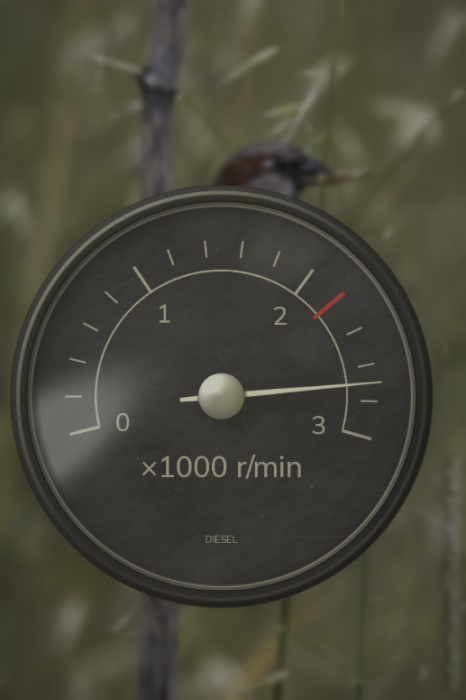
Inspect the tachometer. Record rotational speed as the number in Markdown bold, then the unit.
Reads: **2700** rpm
